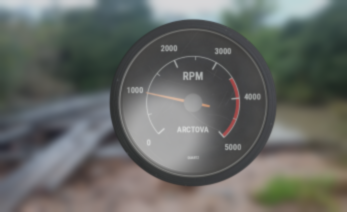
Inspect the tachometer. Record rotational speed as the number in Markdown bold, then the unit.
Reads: **1000** rpm
